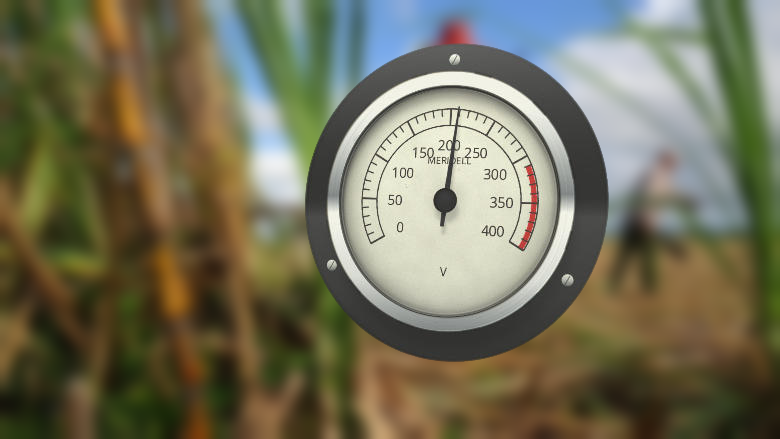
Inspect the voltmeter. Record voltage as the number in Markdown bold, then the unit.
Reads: **210** V
